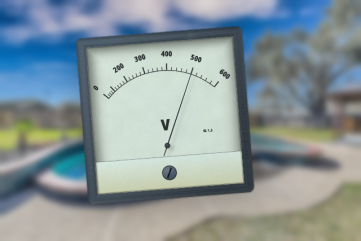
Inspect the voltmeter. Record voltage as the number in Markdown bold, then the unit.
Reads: **500** V
